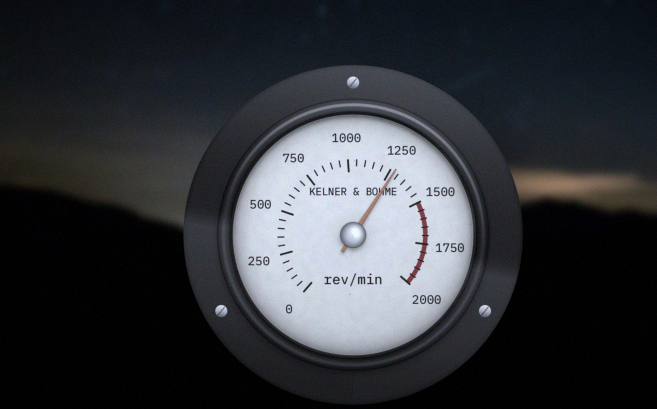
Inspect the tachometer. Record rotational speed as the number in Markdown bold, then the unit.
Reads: **1275** rpm
